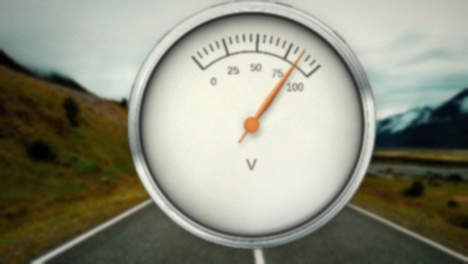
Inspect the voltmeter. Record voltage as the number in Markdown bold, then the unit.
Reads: **85** V
